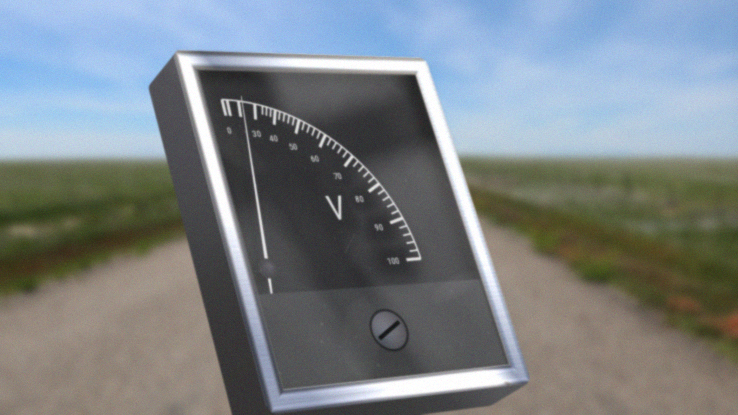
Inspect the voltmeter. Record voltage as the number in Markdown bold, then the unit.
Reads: **20** V
